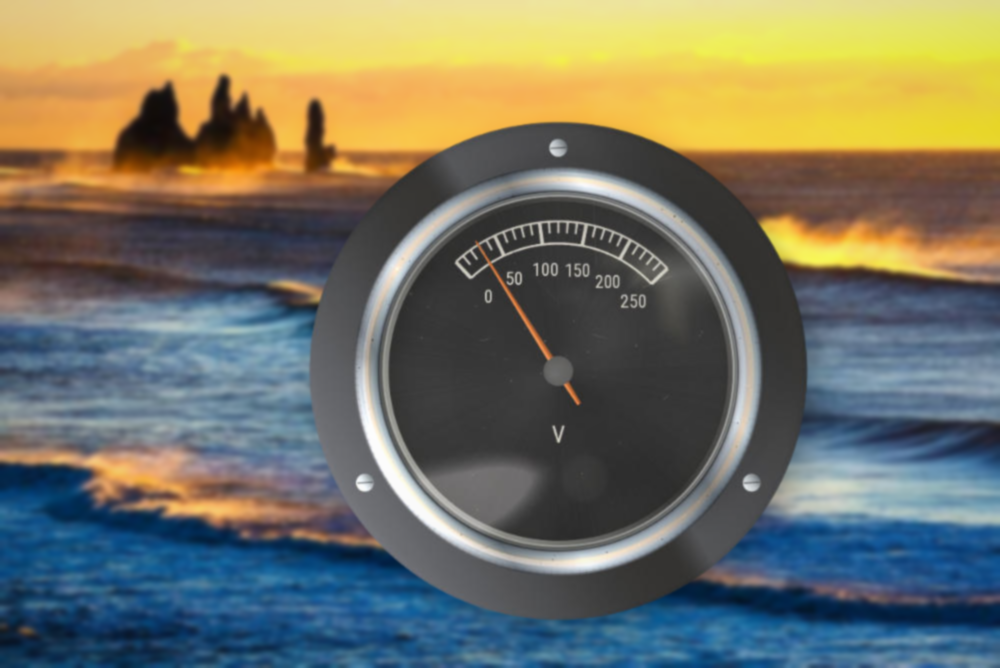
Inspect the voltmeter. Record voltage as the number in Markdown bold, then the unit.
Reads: **30** V
